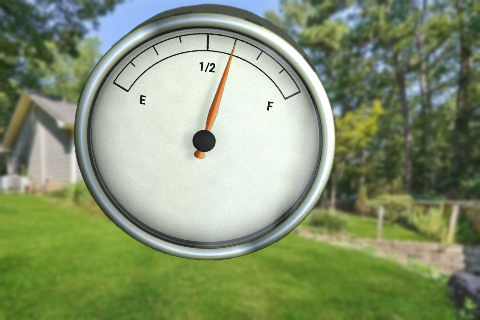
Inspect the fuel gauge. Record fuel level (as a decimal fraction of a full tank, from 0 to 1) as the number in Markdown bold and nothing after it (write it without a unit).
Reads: **0.625**
